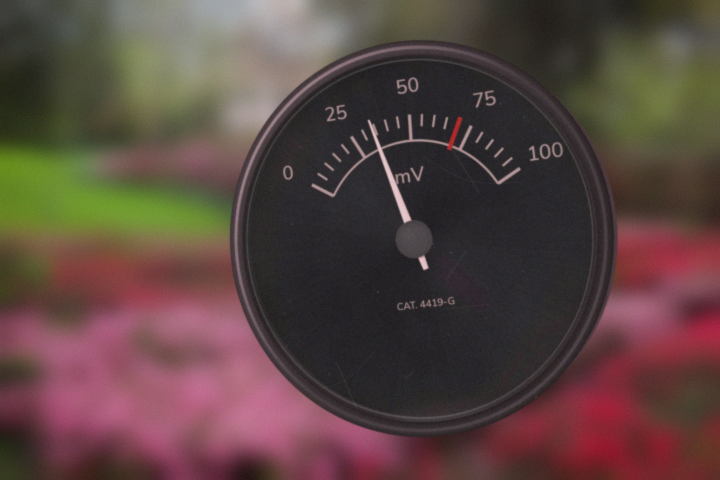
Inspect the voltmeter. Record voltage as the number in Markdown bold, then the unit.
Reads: **35** mV
